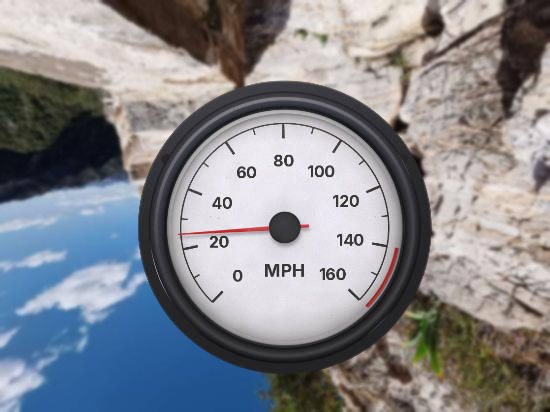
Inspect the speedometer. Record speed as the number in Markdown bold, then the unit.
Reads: **25** mph
